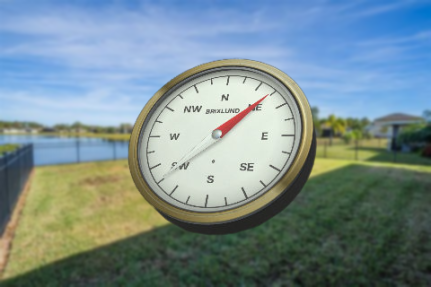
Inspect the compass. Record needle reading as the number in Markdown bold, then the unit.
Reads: **45** °
